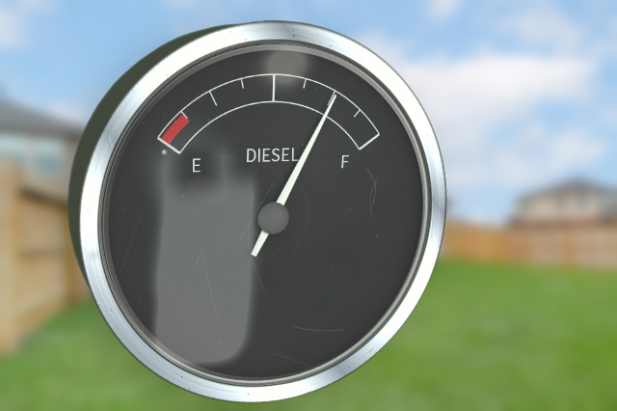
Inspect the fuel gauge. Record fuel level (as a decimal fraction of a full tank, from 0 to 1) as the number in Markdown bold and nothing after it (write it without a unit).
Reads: **0.75**
